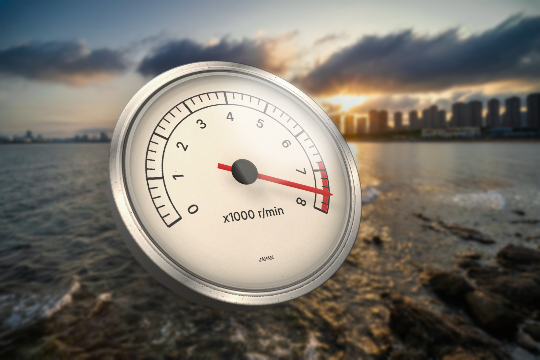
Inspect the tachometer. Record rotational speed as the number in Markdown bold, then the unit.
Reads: **7600** rpm
